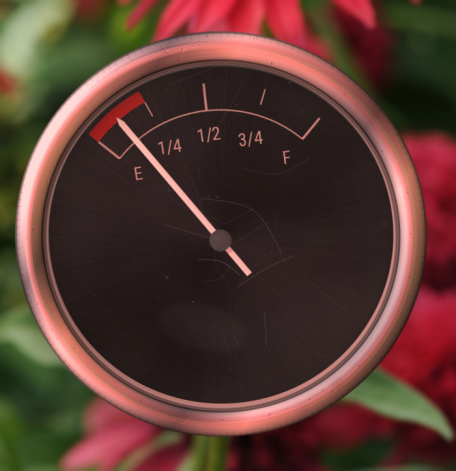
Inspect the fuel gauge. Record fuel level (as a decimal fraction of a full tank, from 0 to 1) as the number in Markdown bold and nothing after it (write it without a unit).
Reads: **0.125**
